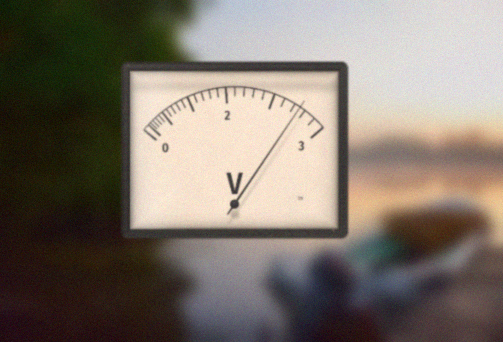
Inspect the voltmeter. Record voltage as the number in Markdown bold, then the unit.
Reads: **2.75** V
